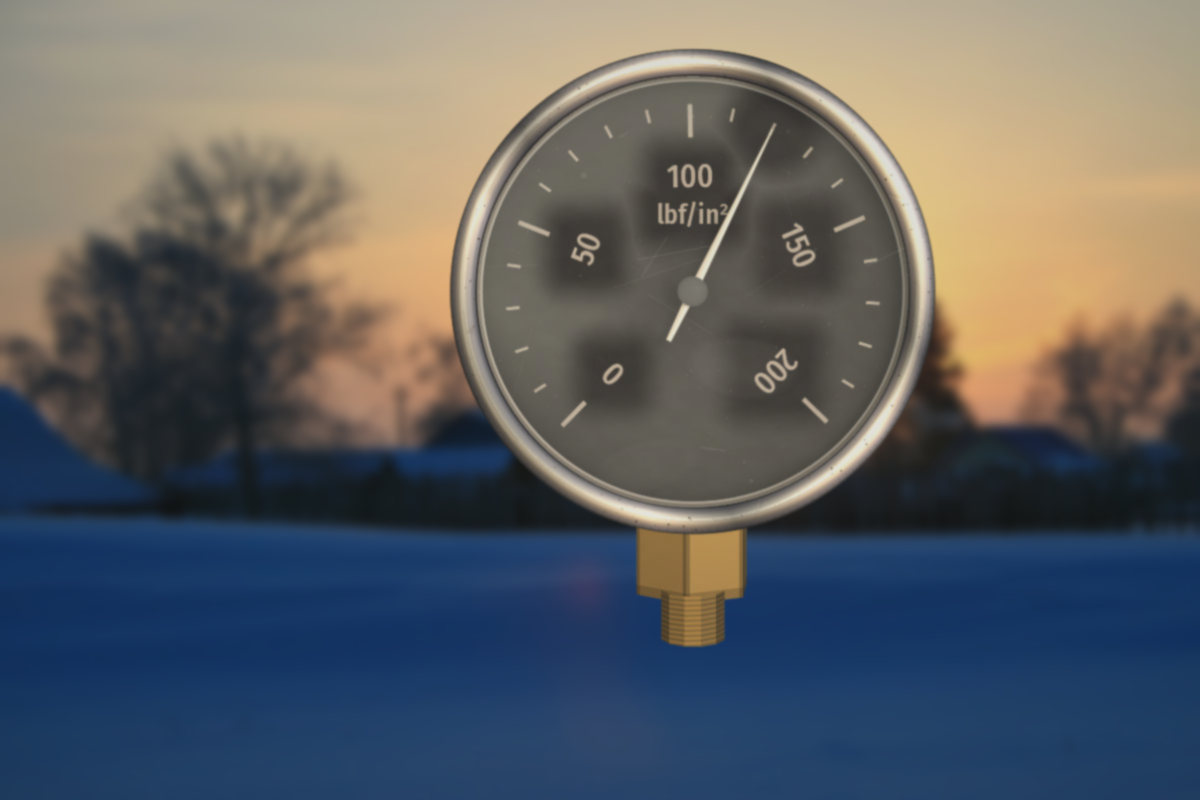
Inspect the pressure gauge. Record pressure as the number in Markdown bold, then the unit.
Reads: **120** psi
